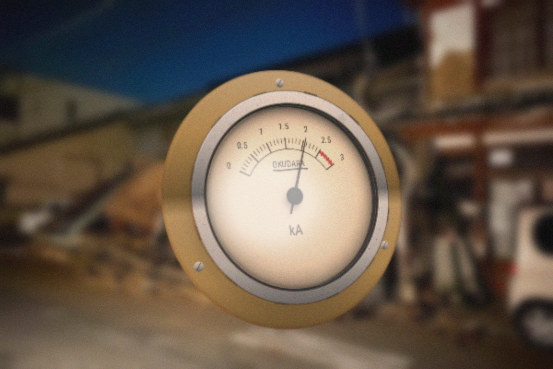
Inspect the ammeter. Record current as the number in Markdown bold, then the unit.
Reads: **2** kA
